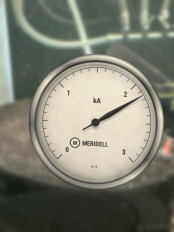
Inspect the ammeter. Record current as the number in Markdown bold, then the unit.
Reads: **2.15** kA
